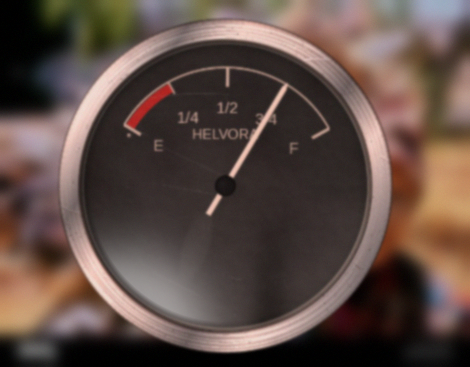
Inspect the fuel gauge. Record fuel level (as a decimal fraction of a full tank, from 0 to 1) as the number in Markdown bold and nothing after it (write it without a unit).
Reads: **0.75**
